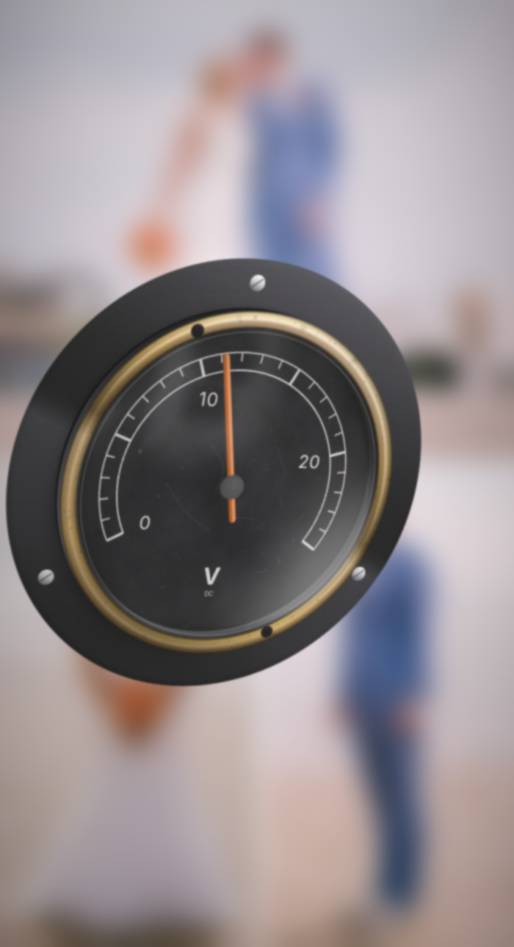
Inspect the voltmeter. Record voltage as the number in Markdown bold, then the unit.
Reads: **11** V
